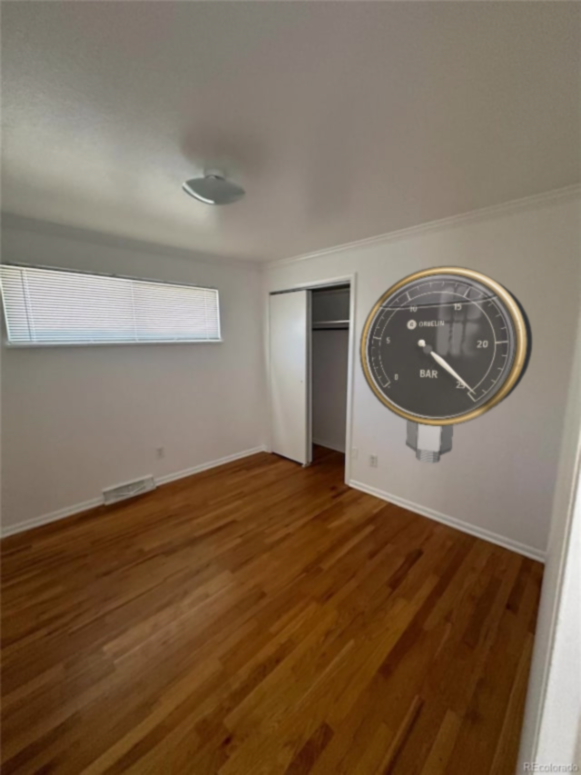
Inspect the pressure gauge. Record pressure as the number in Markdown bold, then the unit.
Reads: **24.5** bar
